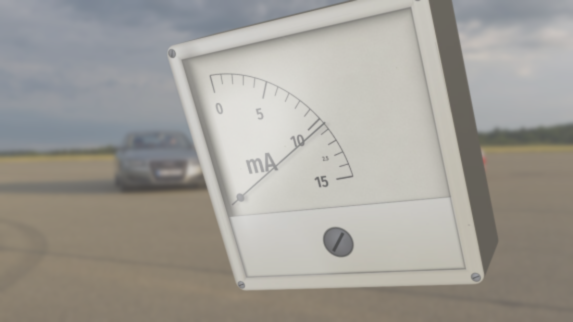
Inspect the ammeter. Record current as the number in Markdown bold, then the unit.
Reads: **10.5** mA
